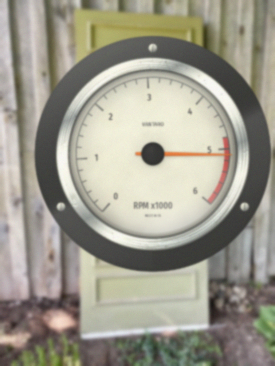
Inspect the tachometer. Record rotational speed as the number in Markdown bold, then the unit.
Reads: **5100** rpm
